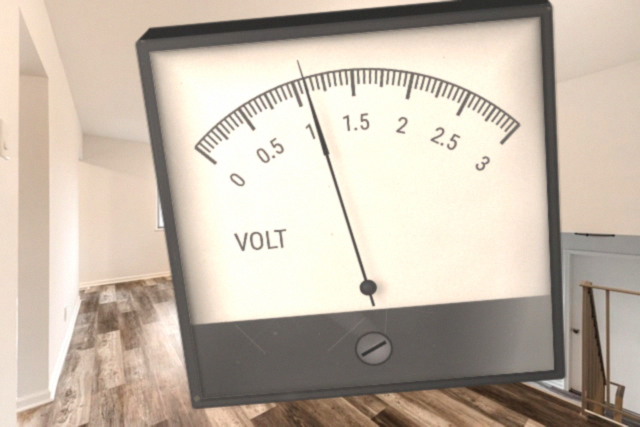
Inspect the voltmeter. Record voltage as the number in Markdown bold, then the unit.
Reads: **1.1** V
